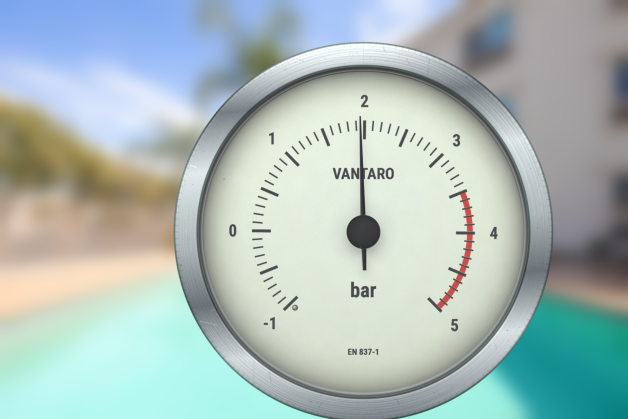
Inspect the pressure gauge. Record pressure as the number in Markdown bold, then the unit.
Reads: **1.95** bar
